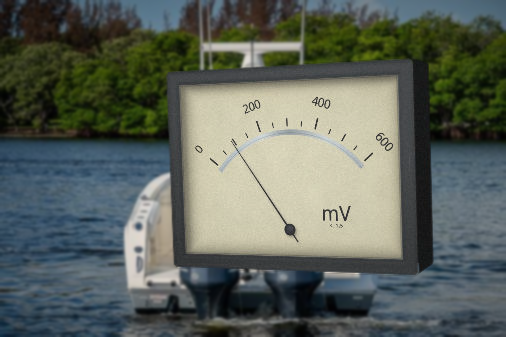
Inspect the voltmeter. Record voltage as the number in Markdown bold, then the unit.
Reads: **100** mV
